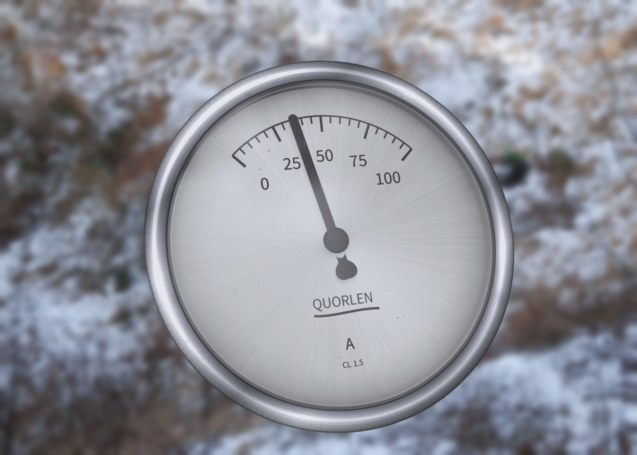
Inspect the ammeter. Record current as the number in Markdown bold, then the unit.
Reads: **35** A
